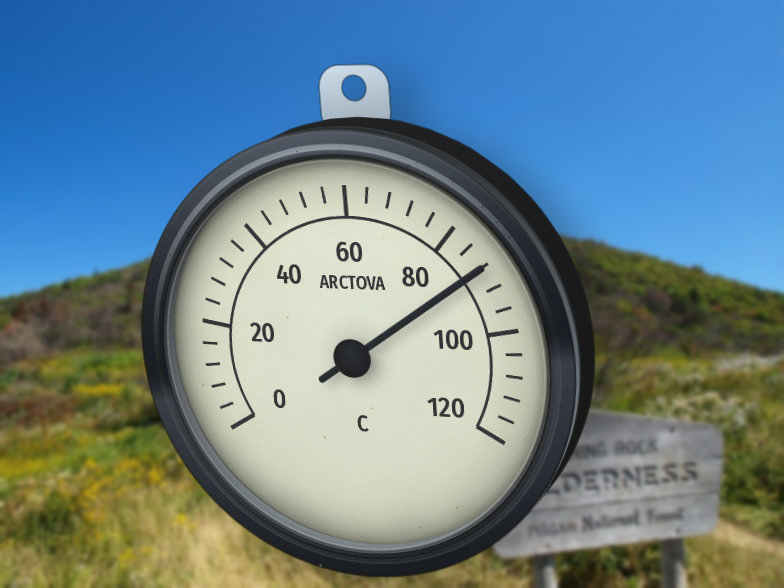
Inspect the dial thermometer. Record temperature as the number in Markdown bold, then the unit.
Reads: **88** °C
